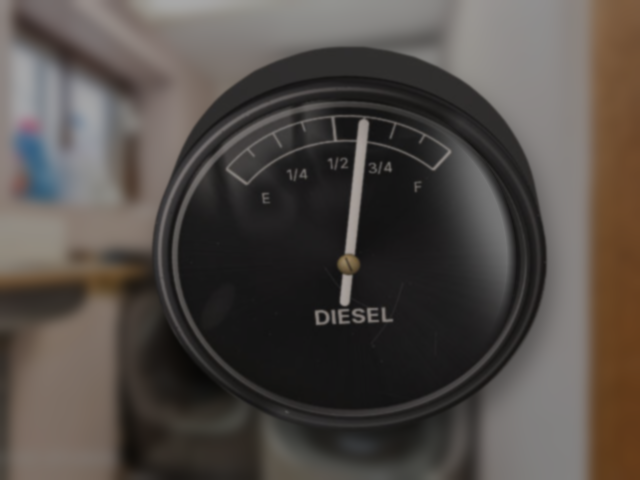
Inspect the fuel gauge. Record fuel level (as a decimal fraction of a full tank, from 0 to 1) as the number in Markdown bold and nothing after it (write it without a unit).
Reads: **0.625**
